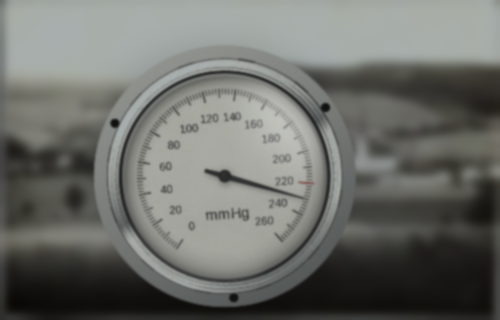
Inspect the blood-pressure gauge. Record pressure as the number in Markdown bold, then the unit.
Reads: **230** mmHg
